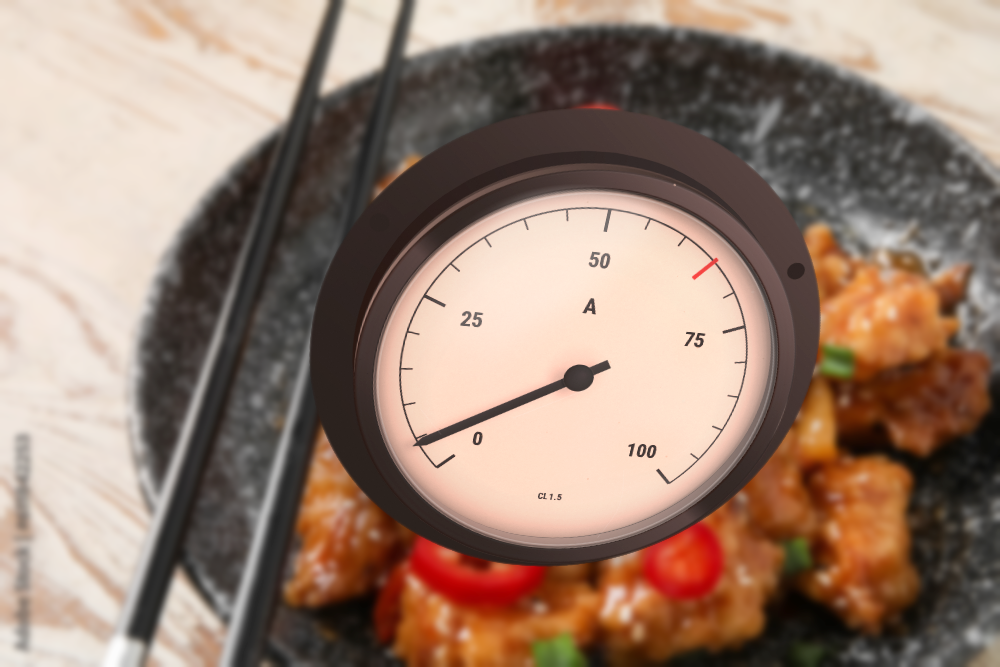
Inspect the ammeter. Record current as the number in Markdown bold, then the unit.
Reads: **5** A
